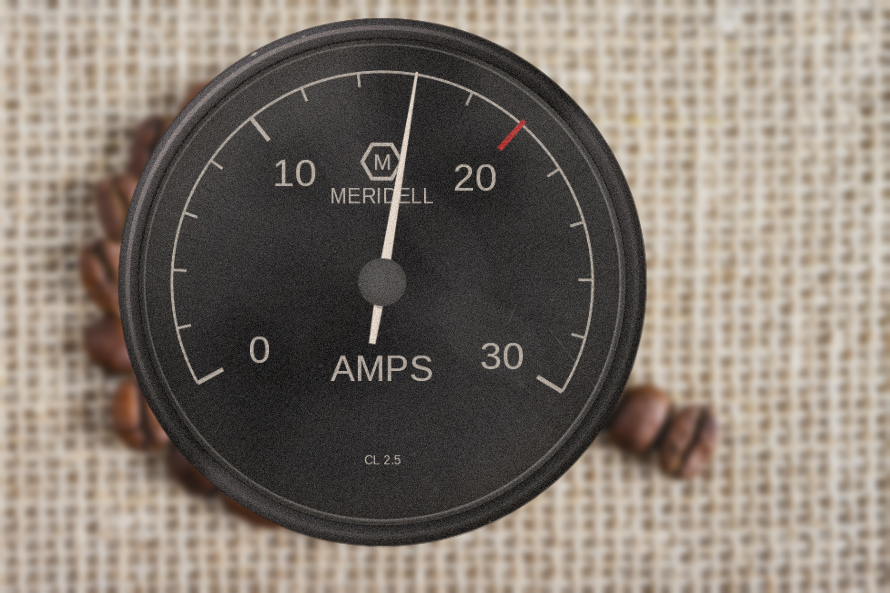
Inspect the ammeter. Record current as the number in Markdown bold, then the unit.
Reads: **16** A
